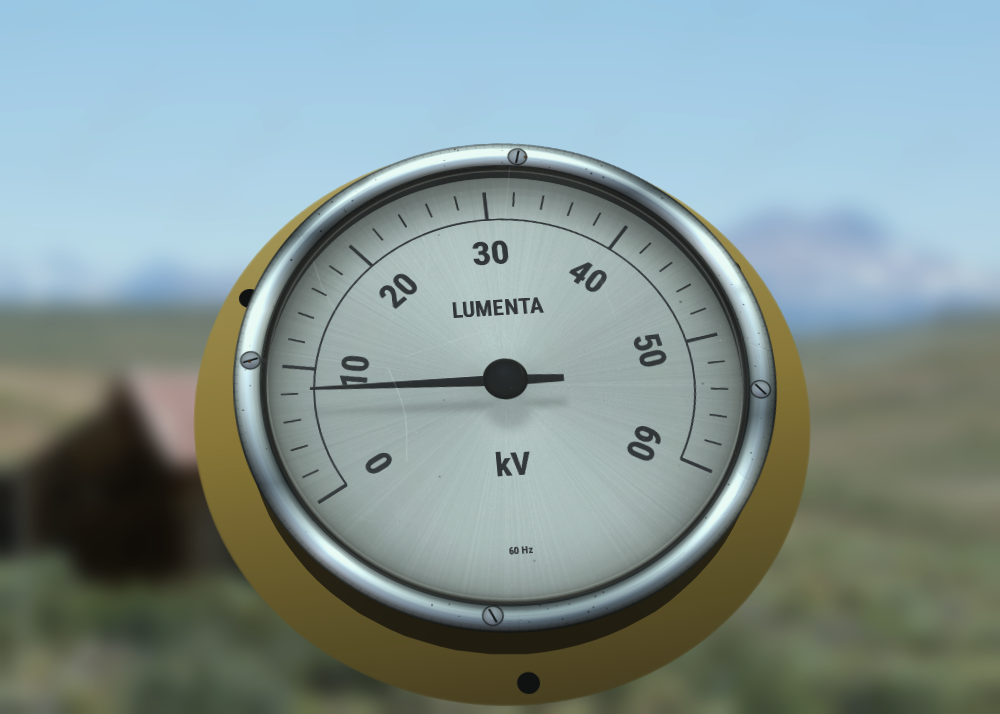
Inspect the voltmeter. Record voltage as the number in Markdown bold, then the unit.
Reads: **8** kV
